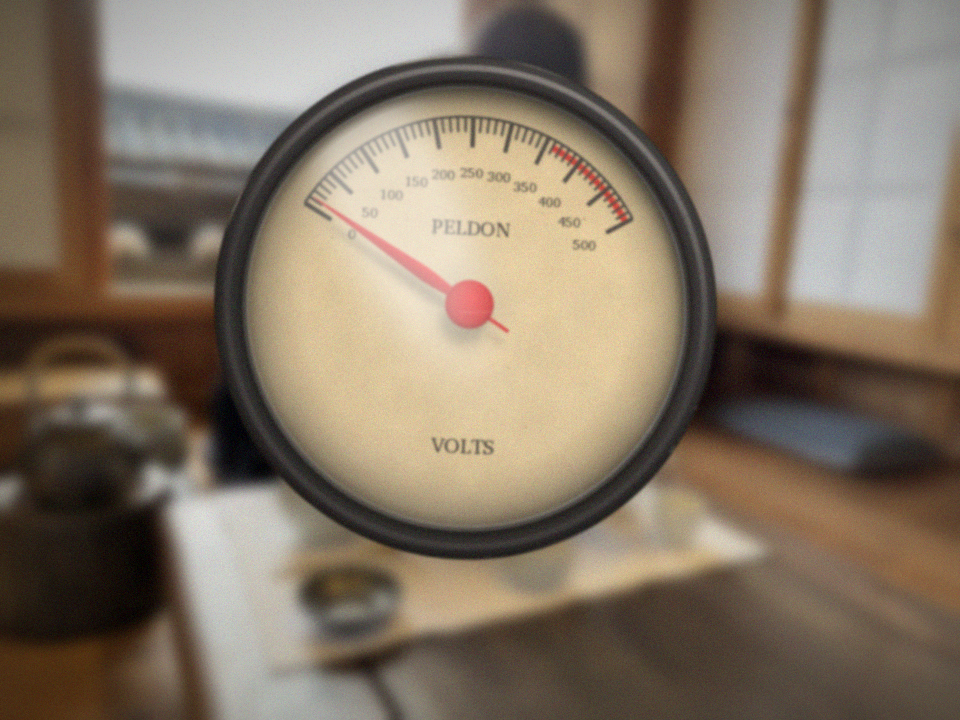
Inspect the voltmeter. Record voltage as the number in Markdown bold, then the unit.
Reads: **10** V
